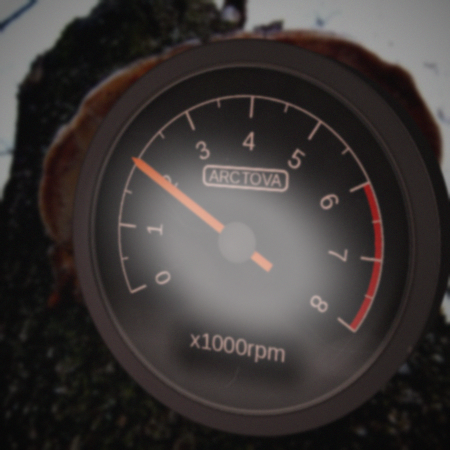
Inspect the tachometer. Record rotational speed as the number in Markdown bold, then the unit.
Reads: **2000** rpm
